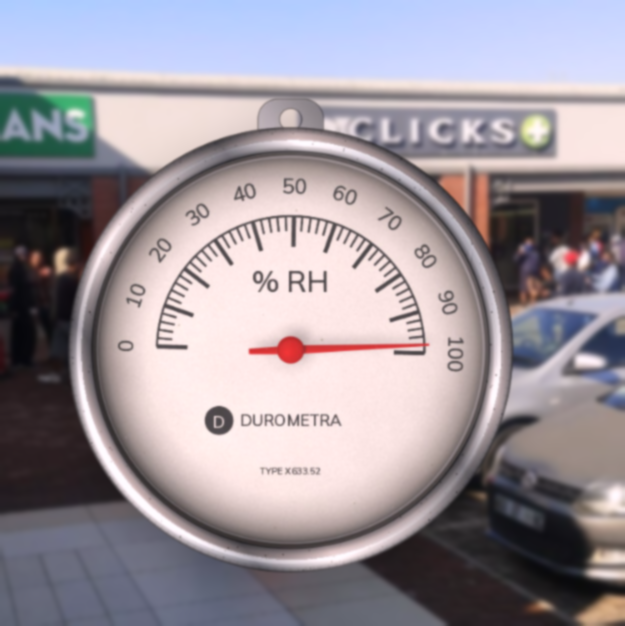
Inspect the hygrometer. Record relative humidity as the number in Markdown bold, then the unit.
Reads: **98** %
